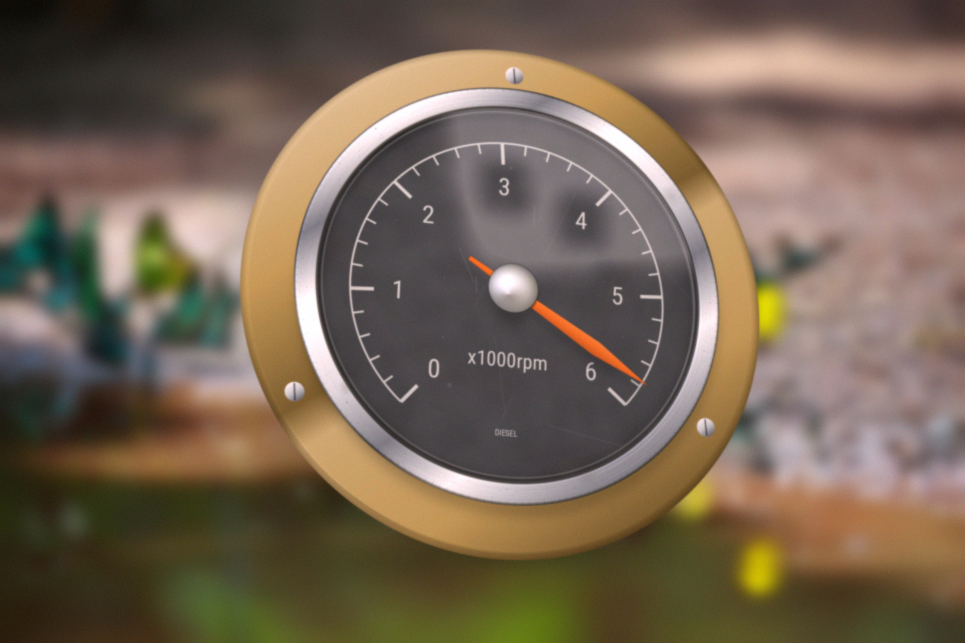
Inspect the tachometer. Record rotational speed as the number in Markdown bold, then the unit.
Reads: **5800** rpm
